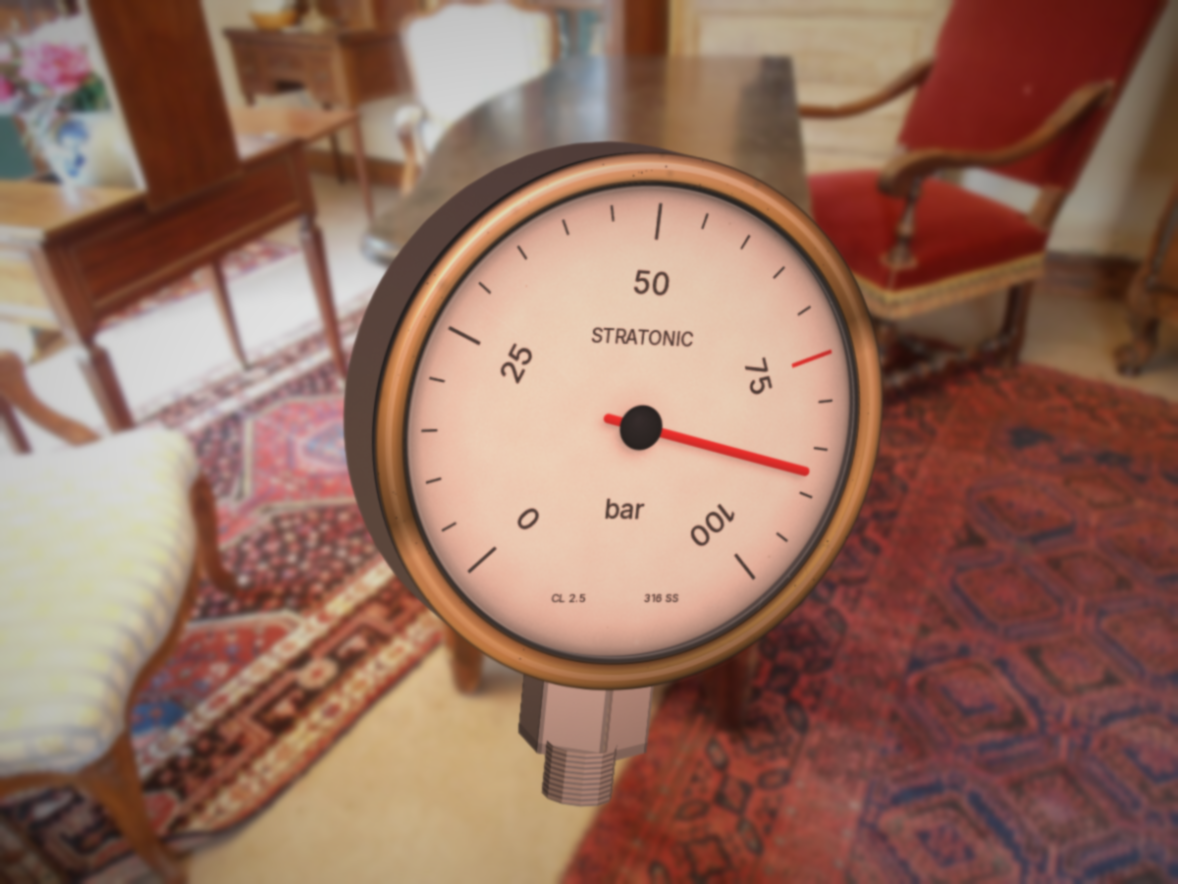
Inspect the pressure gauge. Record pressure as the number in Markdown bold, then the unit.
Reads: **87.5** bar
